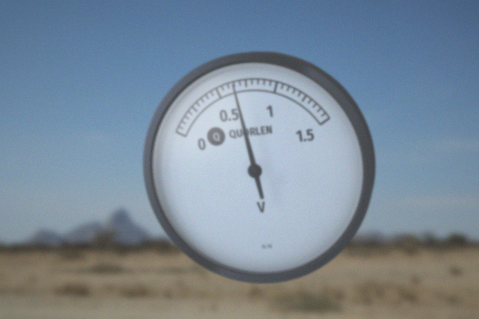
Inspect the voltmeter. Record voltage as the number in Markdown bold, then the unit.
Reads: **0.65** V
